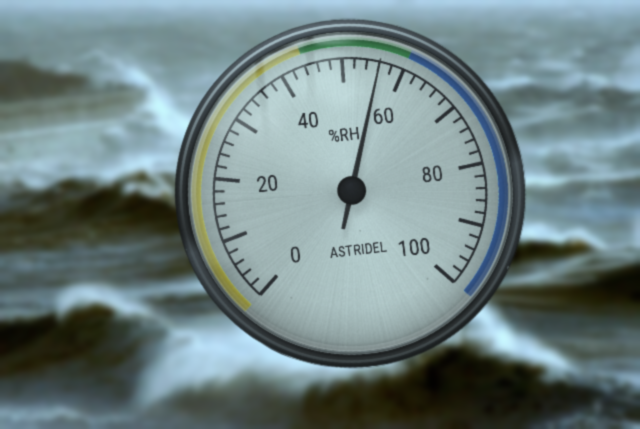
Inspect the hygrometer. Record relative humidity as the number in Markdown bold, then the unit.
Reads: **56** %
